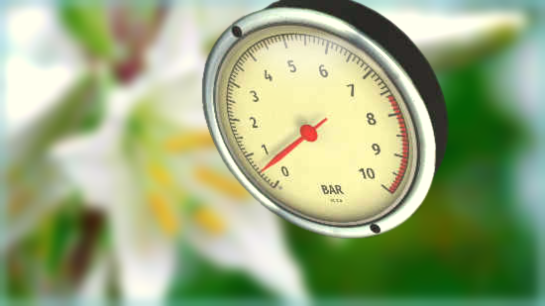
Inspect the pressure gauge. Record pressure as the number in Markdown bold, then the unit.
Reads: **0.5** bar
